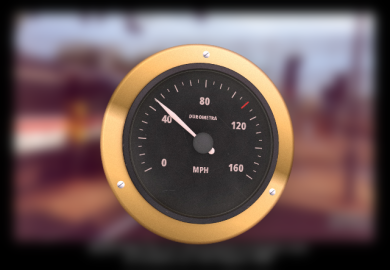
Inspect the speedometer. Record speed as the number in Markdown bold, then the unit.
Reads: **45** mph
